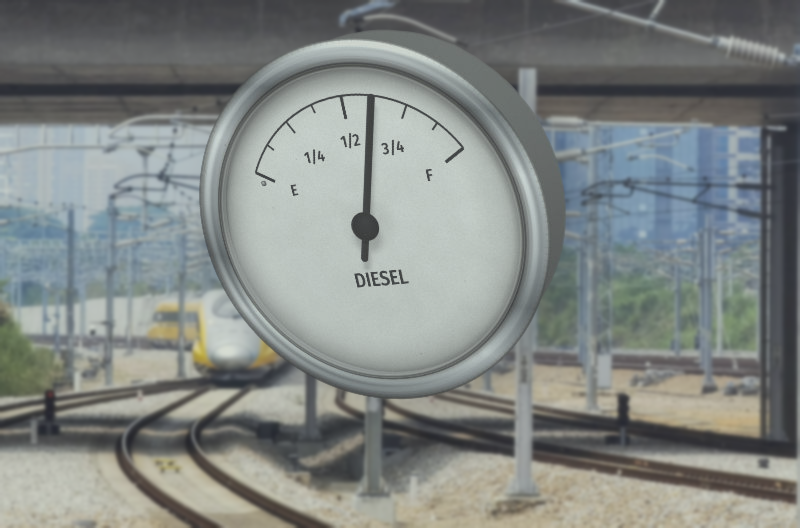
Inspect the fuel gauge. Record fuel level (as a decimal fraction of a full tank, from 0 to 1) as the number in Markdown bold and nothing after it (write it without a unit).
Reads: **0.625**
